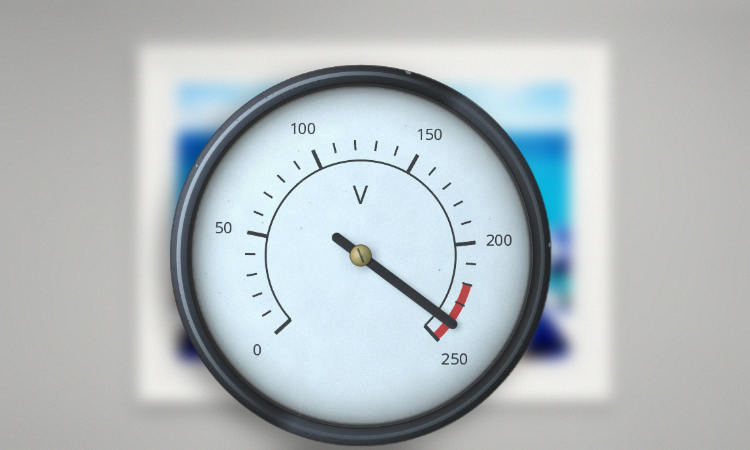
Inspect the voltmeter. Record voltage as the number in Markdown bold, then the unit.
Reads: **240** V
